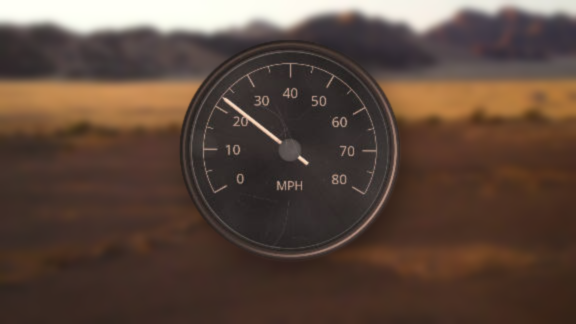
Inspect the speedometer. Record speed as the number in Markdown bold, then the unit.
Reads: **22.5** mph
